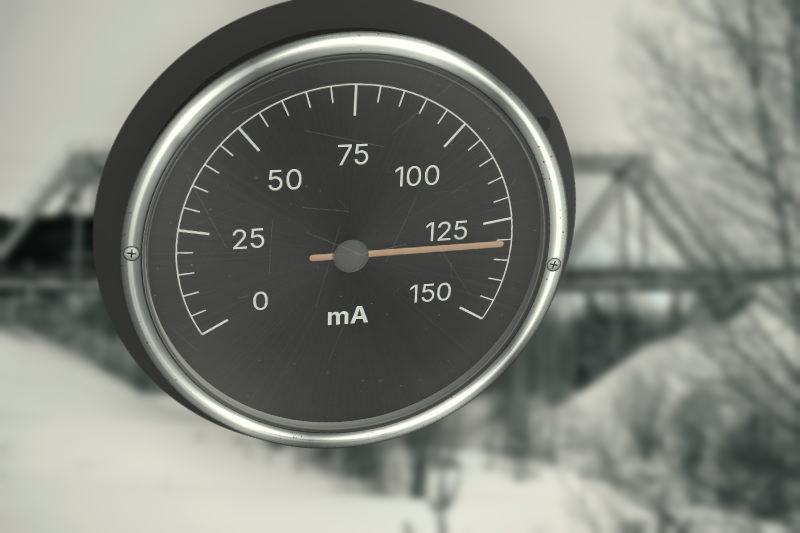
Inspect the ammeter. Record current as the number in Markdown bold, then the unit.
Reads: **130** mA
